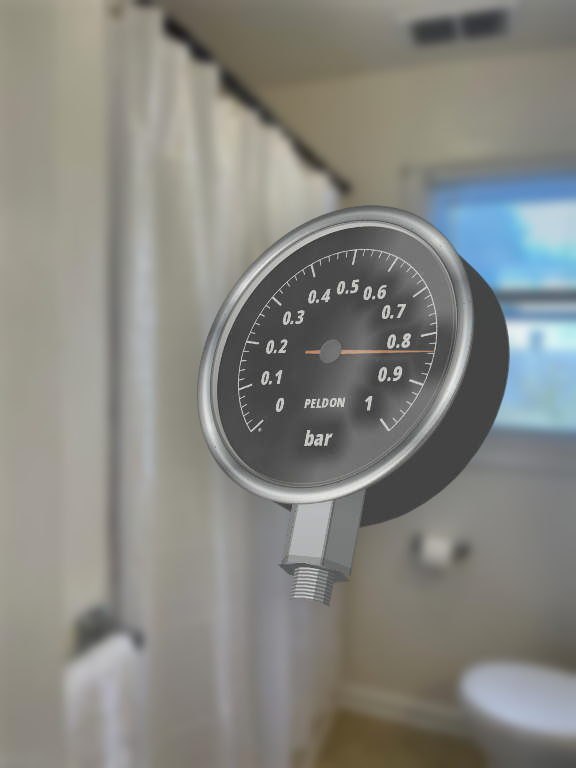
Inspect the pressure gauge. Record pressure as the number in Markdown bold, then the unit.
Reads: **0.84** bar
